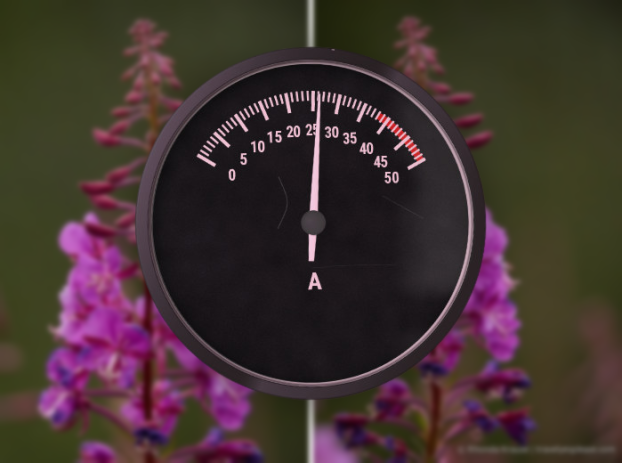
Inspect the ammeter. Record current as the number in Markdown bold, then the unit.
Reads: **26** A
